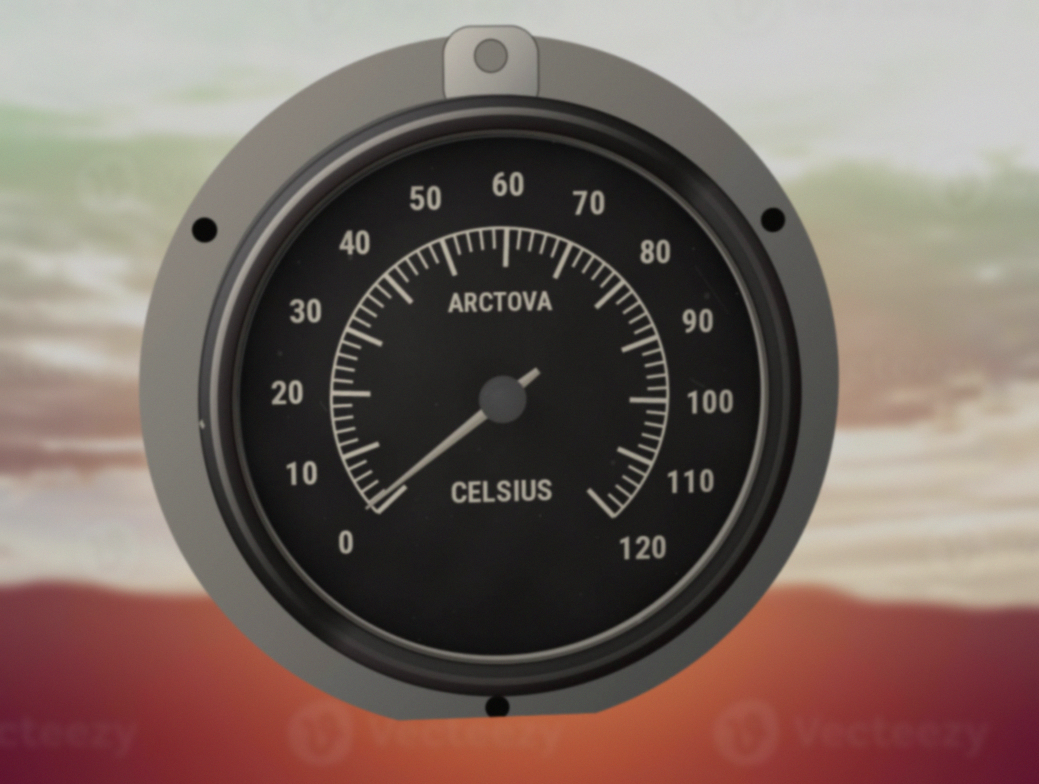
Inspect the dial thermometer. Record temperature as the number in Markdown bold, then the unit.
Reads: **2** °C
